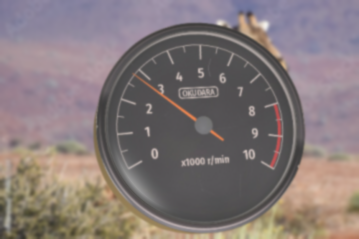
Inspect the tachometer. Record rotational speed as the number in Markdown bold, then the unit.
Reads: **2750** rpm
